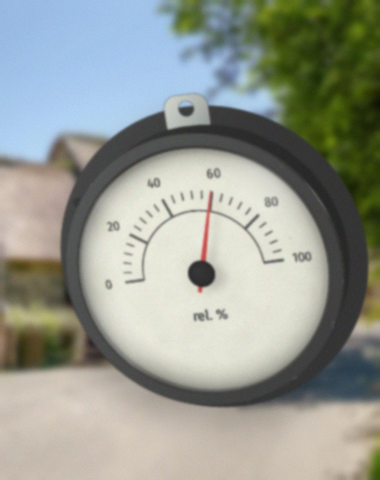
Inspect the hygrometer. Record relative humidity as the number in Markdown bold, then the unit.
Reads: **60** %
